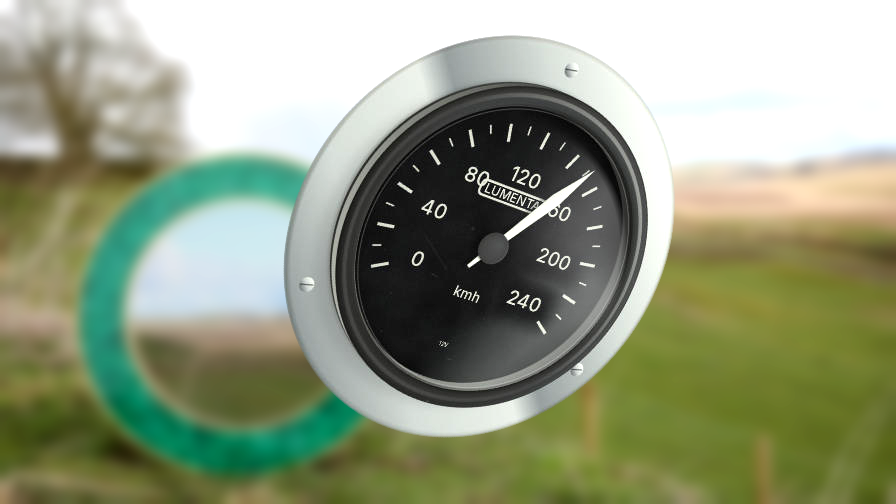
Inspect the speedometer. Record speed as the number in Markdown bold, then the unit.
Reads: **150** km/h
